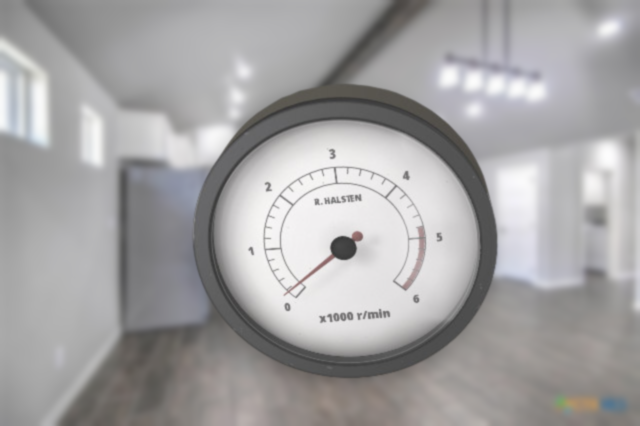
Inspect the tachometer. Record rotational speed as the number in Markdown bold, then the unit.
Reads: **200** rpm
